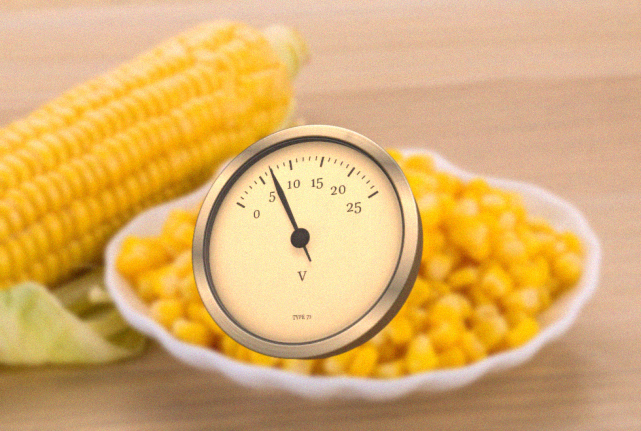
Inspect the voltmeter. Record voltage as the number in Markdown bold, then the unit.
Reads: **7** V
